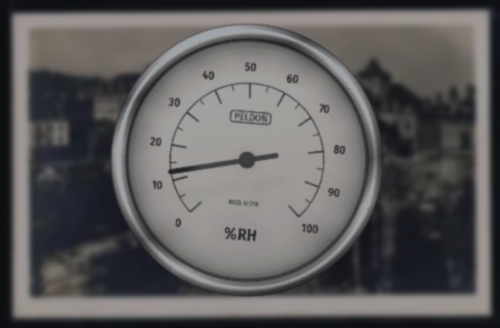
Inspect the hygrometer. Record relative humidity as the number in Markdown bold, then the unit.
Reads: **12.5** %
